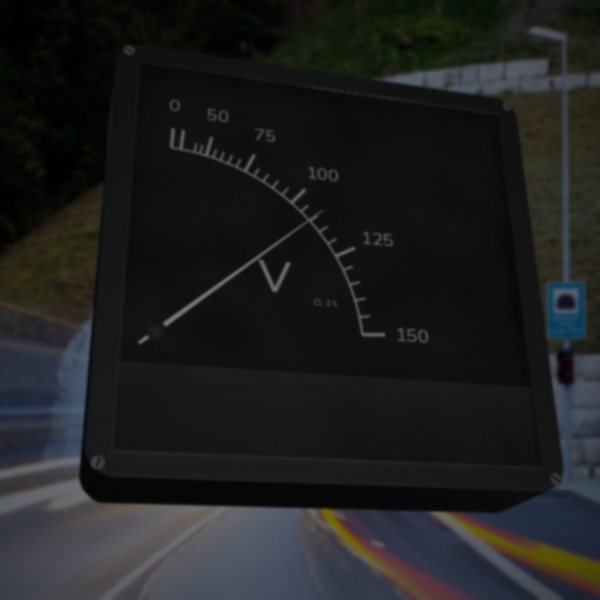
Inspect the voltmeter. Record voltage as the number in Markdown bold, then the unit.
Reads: **110** V
